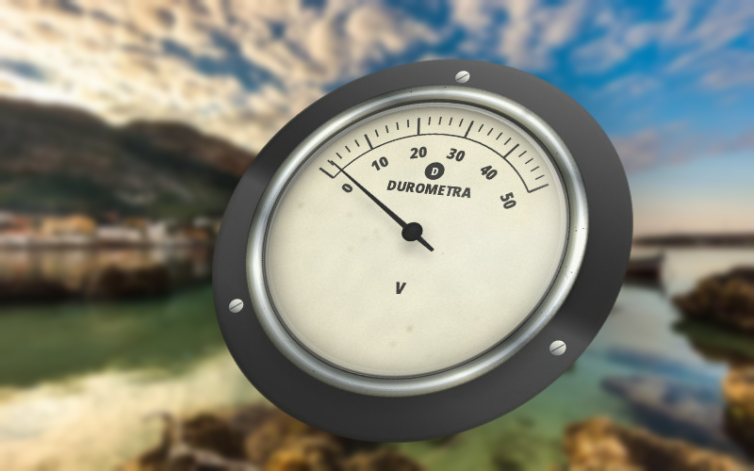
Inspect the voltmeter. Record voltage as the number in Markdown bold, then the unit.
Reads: **2** V
